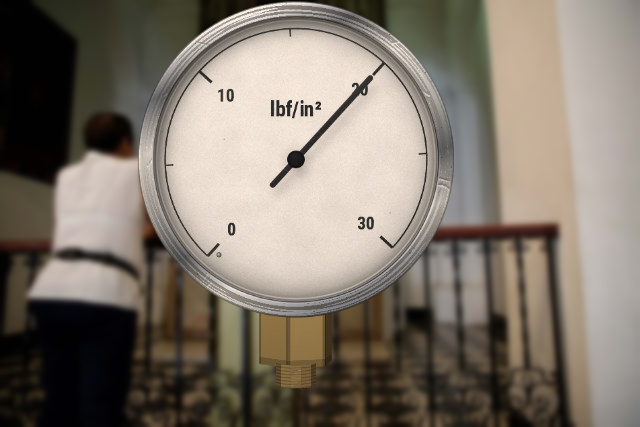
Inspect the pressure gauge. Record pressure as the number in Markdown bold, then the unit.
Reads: **20** psi
